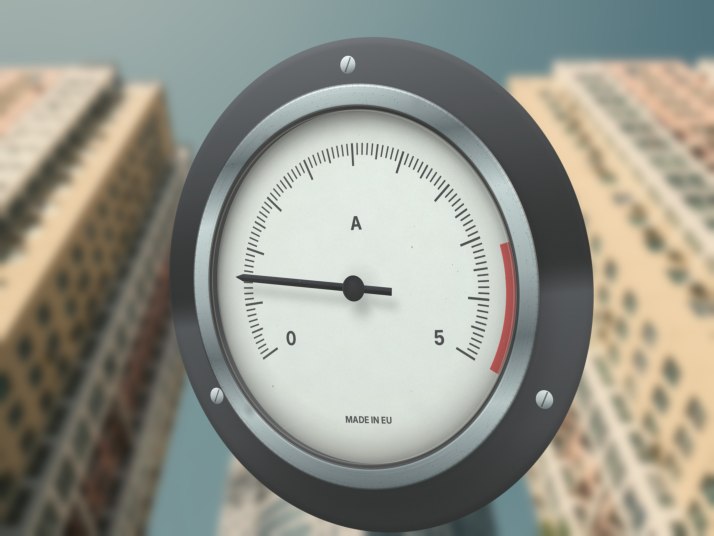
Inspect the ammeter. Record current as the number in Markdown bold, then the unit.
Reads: **0.75** A
